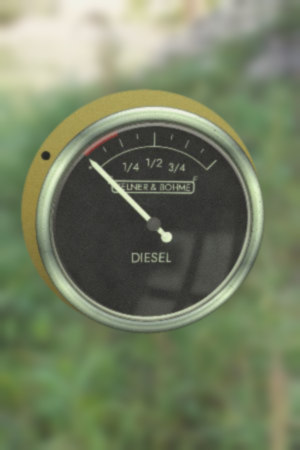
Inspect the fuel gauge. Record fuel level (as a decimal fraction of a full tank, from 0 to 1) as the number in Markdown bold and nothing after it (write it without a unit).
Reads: **0**
